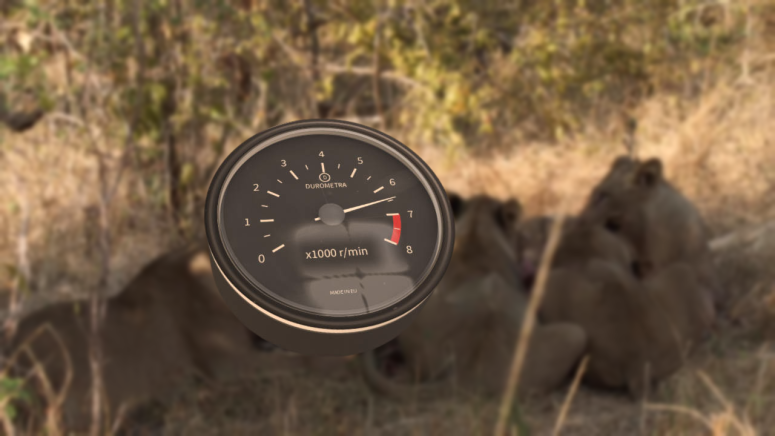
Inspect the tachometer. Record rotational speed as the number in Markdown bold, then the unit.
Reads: **6500** rpm
